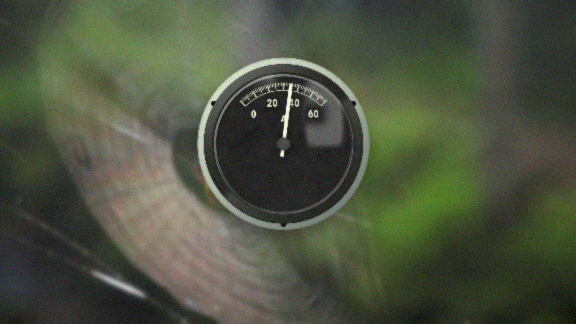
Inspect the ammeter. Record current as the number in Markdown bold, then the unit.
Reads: **35** A
